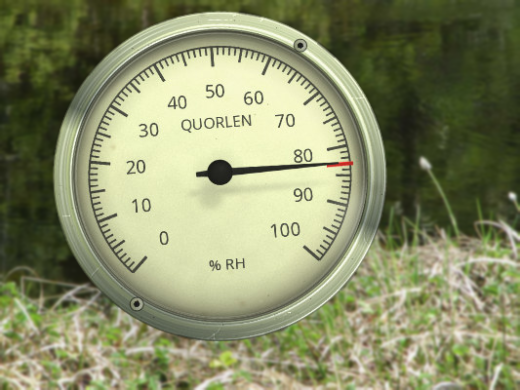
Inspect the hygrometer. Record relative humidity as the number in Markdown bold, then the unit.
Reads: **83** %
